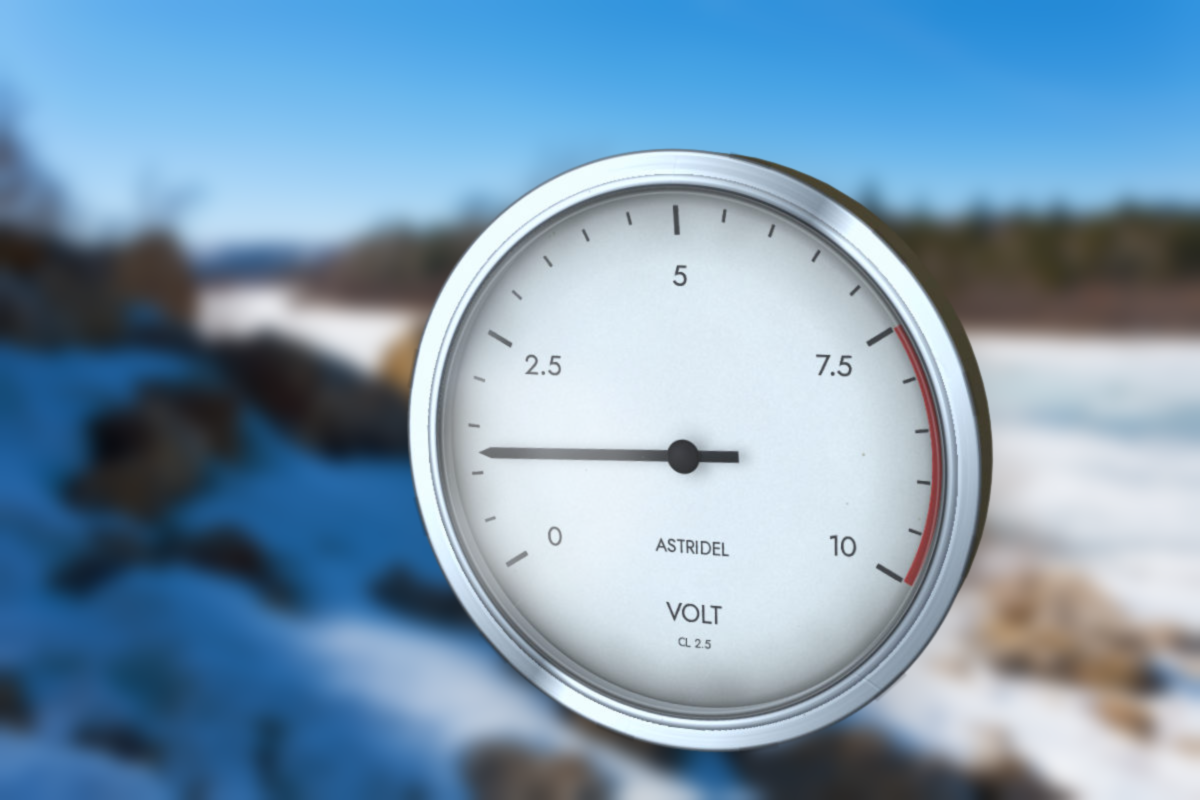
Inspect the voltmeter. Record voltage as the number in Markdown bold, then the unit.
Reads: **1.25** V
